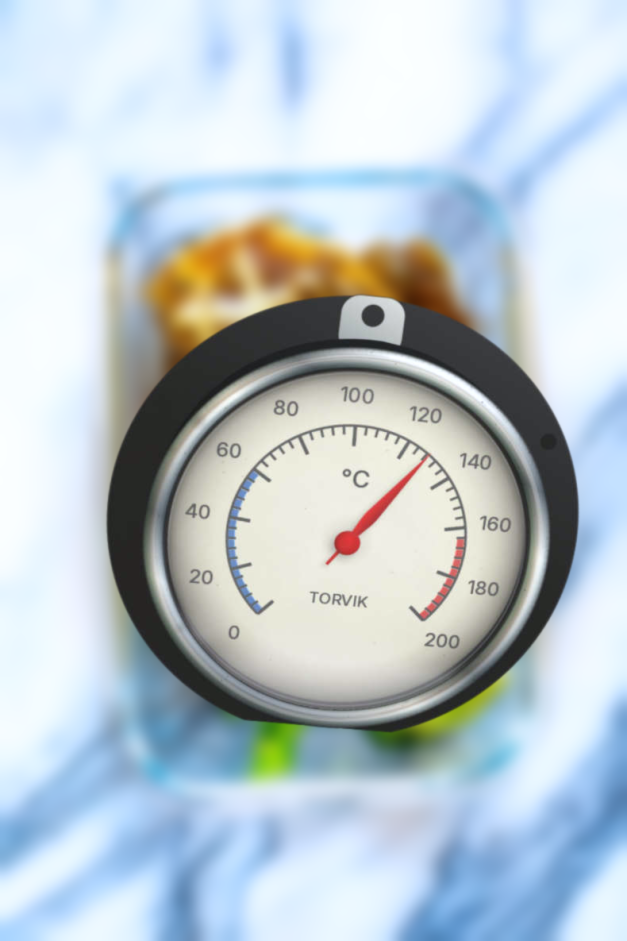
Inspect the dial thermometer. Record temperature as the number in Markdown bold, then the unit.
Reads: **128** °C
